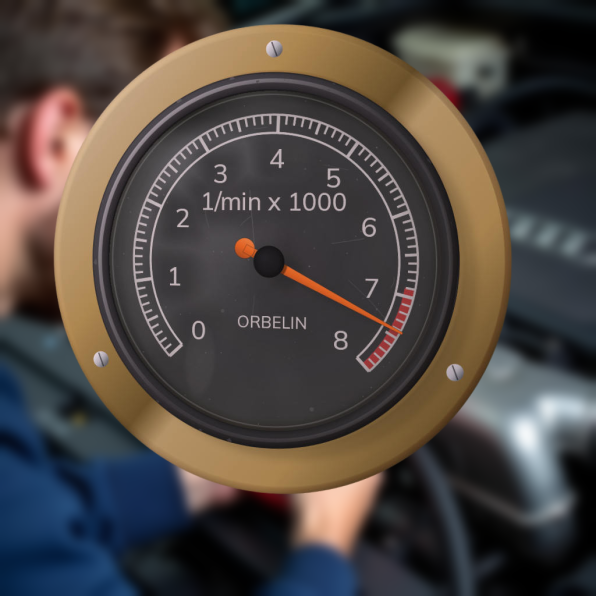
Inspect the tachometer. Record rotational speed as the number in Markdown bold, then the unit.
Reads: **7400** rpm
